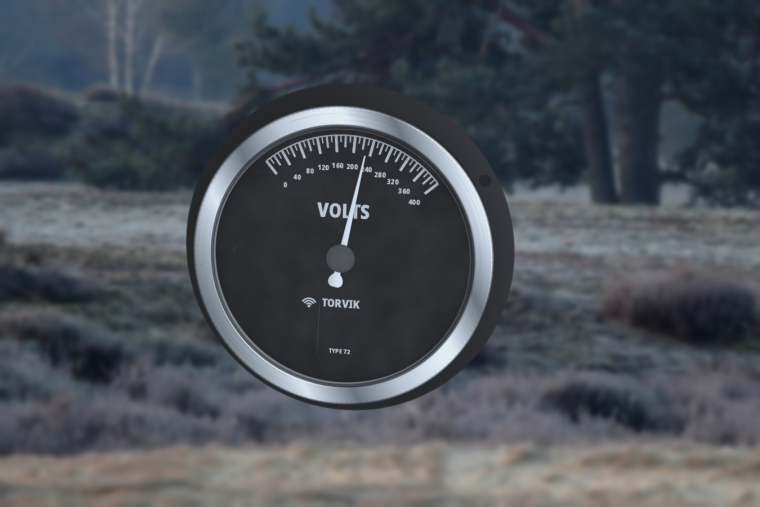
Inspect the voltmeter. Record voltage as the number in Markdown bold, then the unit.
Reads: **230** V
